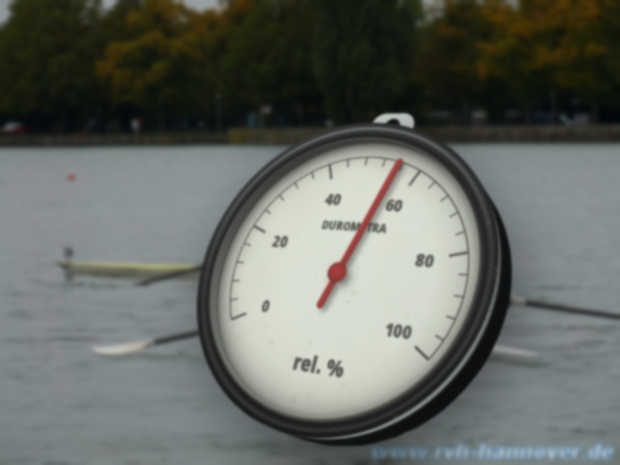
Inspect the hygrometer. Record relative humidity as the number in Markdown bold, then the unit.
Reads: **56** %
